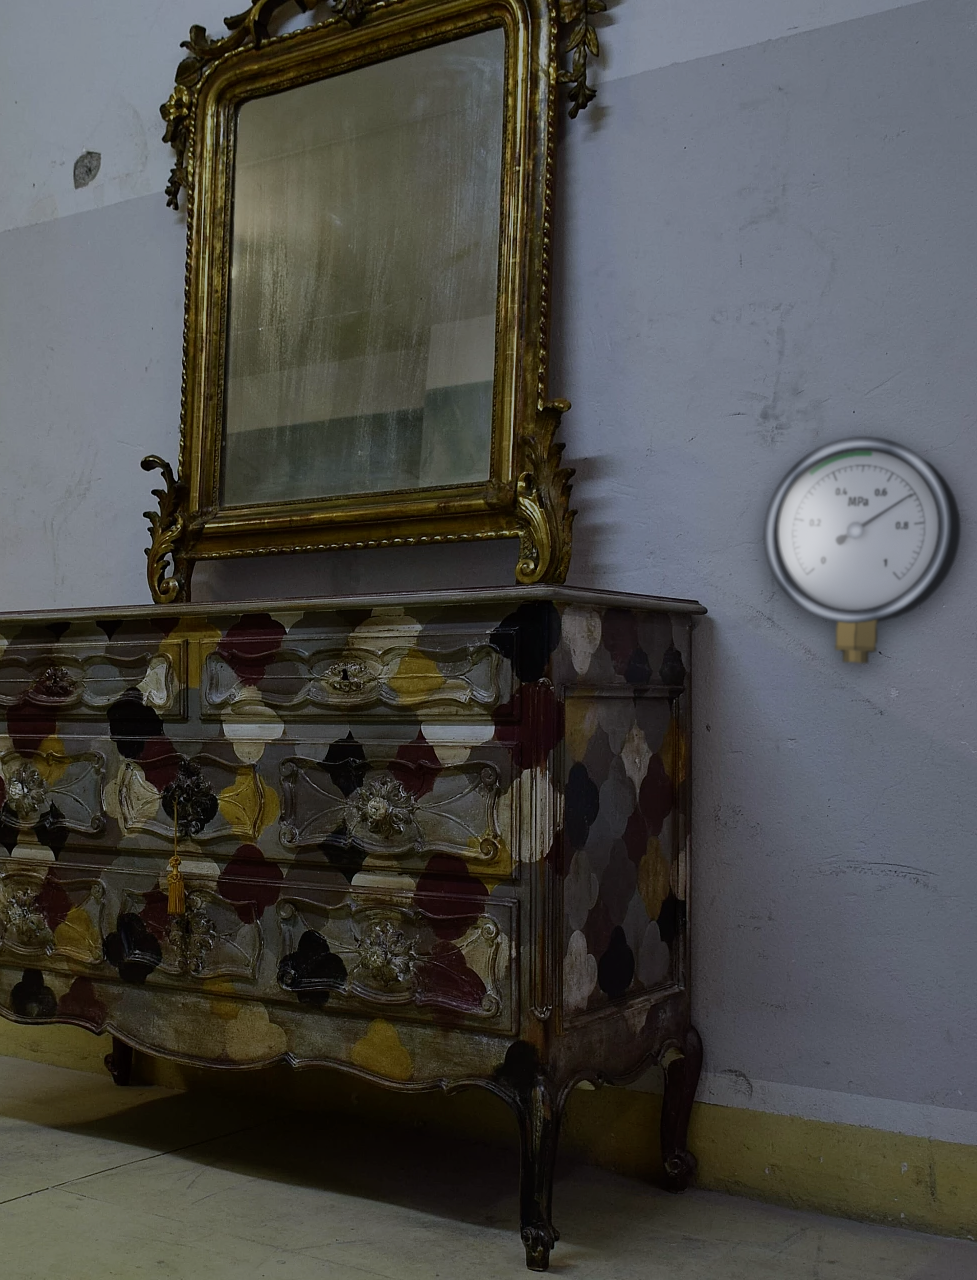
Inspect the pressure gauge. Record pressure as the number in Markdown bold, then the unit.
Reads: **0.7** MPa
